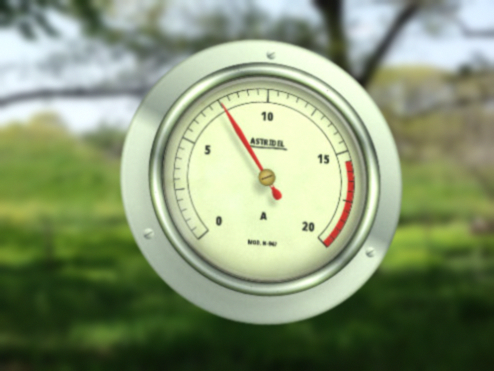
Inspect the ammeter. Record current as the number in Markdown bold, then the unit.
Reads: **7.5** A
